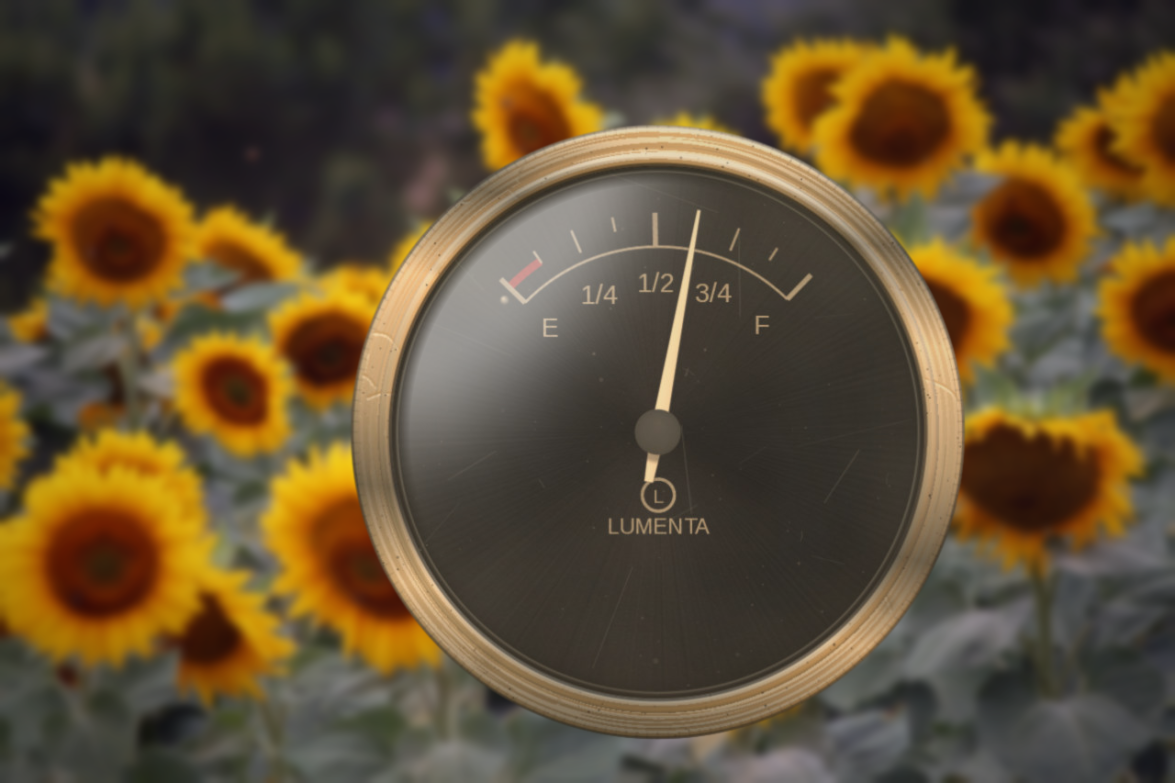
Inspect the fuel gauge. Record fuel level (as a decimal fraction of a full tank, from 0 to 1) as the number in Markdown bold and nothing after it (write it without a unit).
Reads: **0.625**
